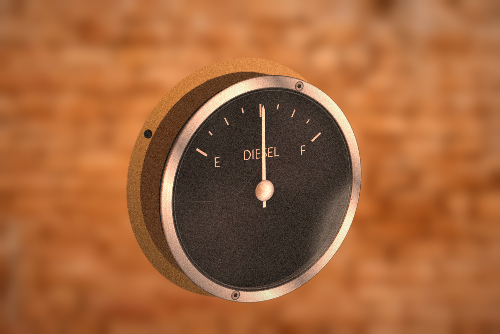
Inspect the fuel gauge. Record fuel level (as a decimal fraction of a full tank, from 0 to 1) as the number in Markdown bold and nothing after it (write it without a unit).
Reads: **0.5**
